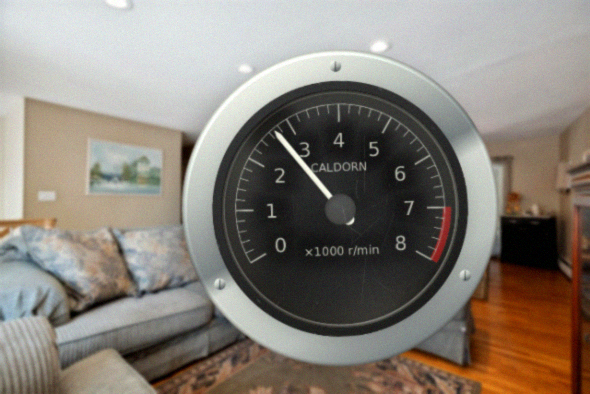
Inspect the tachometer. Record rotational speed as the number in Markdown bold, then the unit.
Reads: **2700** rpm
